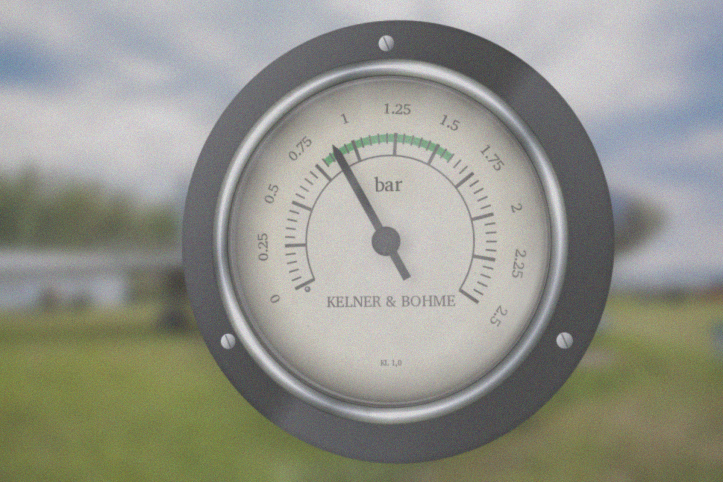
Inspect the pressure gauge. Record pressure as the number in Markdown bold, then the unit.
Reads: **0.9** bar
